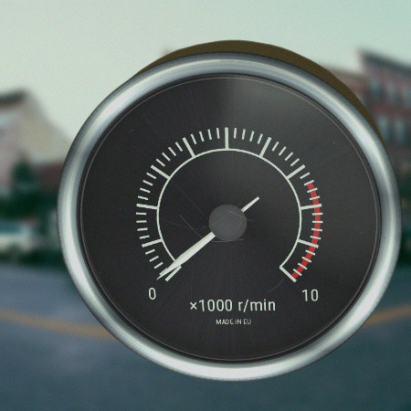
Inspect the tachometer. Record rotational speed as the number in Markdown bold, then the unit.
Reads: **200** rpm
